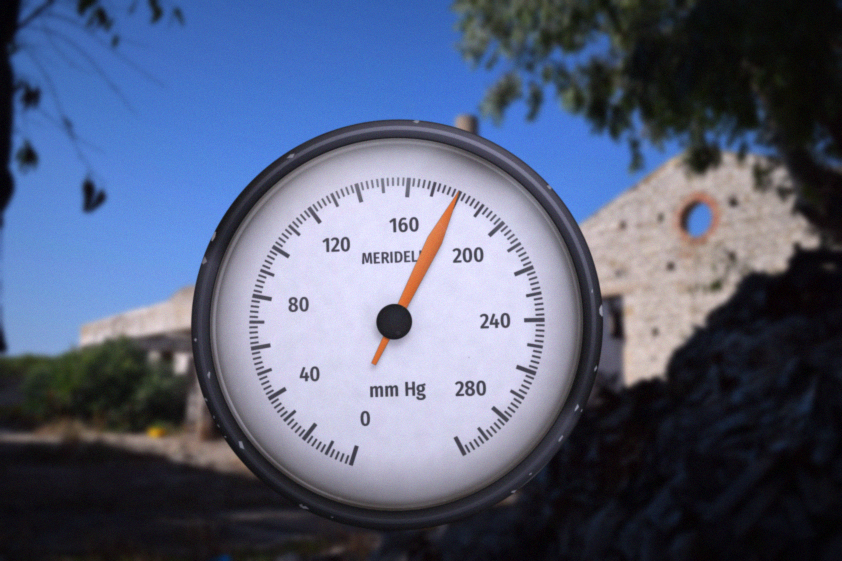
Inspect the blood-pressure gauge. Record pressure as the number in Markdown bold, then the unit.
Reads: **180** mmHg
